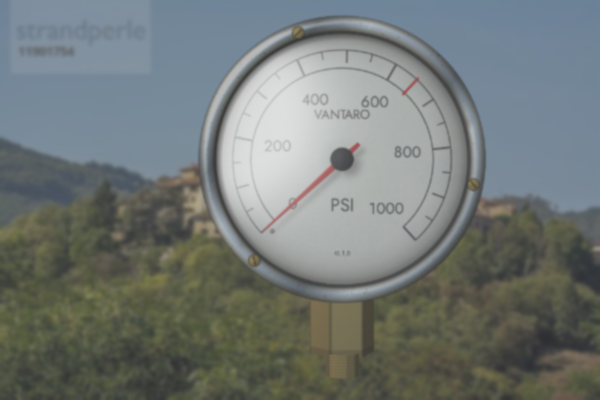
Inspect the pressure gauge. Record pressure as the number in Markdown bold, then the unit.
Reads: **0** psi
